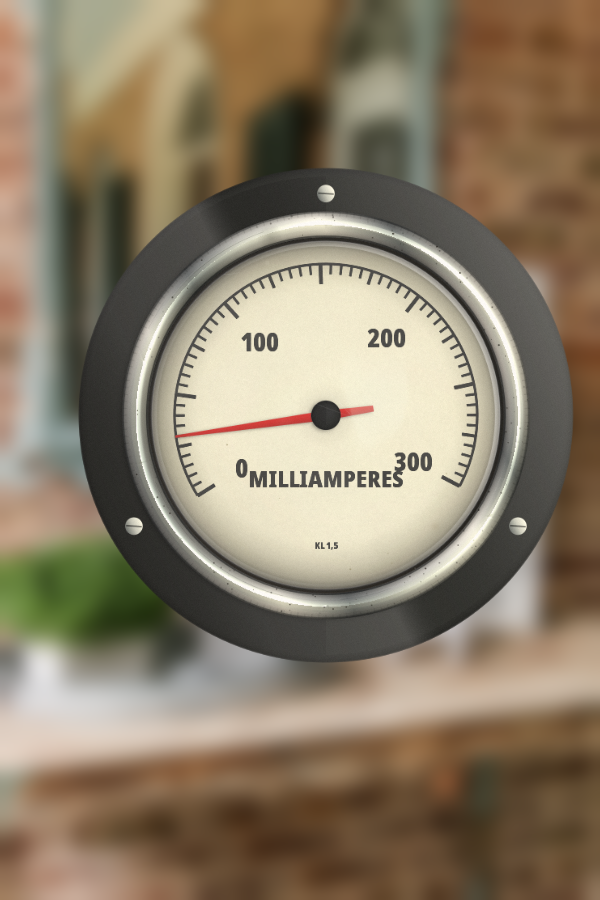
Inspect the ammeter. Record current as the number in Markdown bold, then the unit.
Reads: **30** mA
